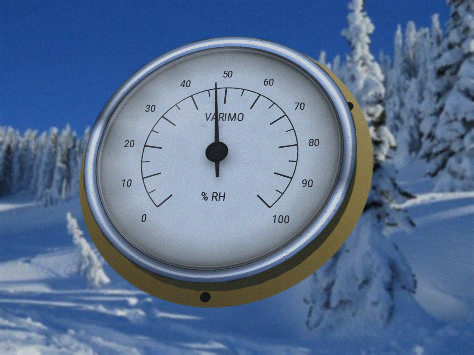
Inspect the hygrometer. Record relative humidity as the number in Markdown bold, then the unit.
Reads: **47.5** %
